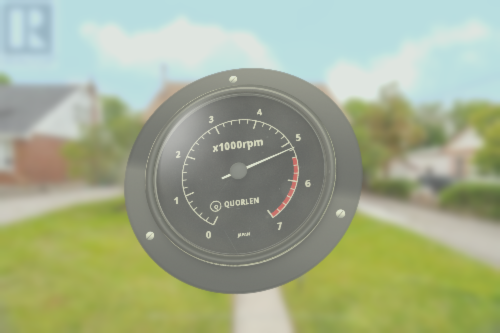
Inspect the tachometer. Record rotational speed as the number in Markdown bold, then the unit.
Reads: **5200** rpm
